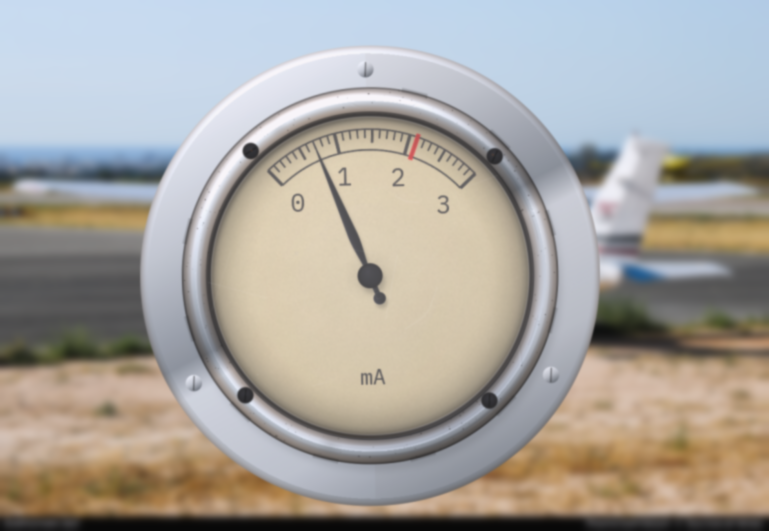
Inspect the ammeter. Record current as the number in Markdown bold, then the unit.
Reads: **0.7** mA
